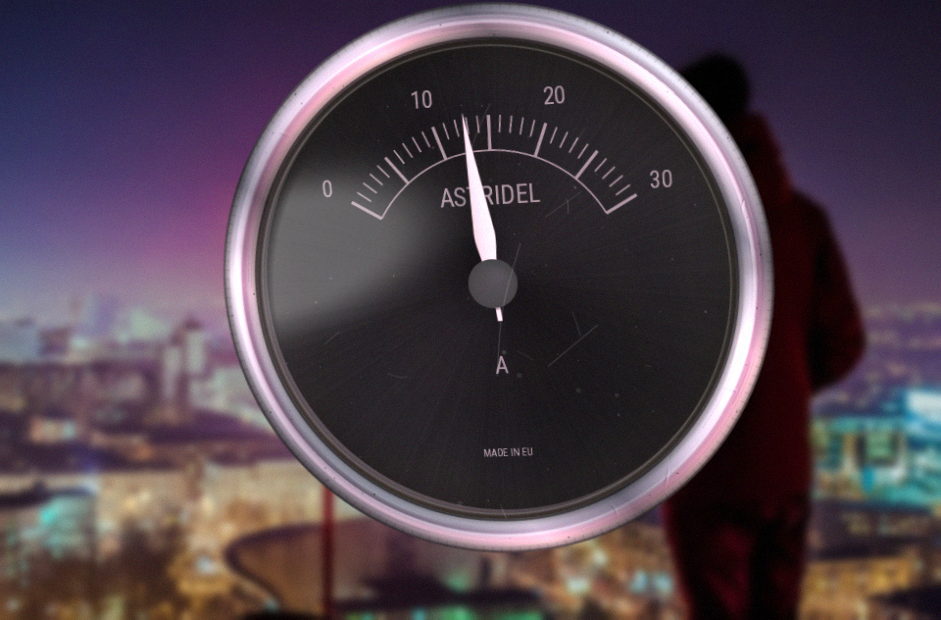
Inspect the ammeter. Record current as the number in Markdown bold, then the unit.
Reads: **13** A
